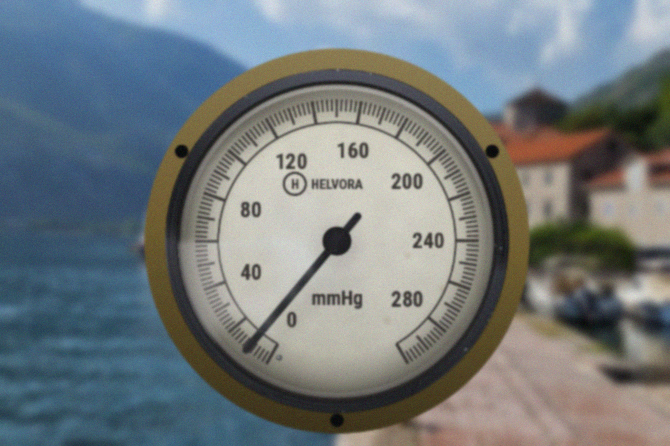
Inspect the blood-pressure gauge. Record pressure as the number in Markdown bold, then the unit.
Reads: **10** mmHg
